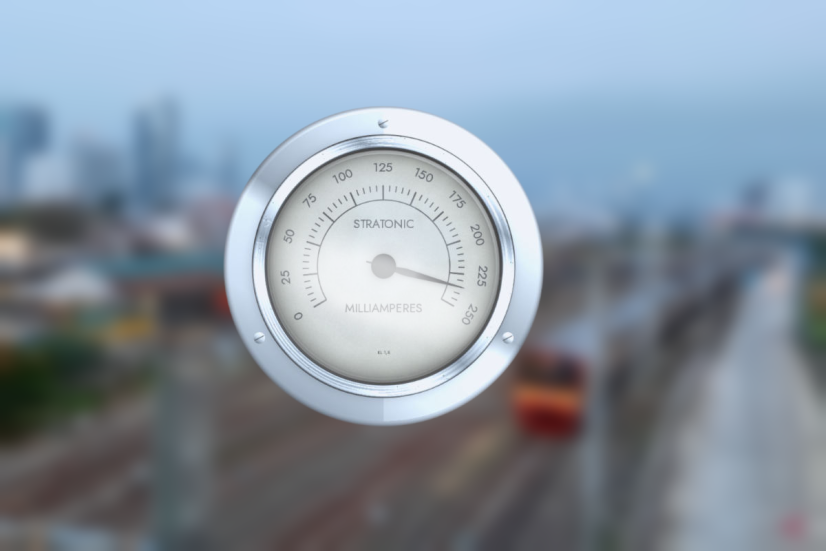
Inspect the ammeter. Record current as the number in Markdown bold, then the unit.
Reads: **235** mA
